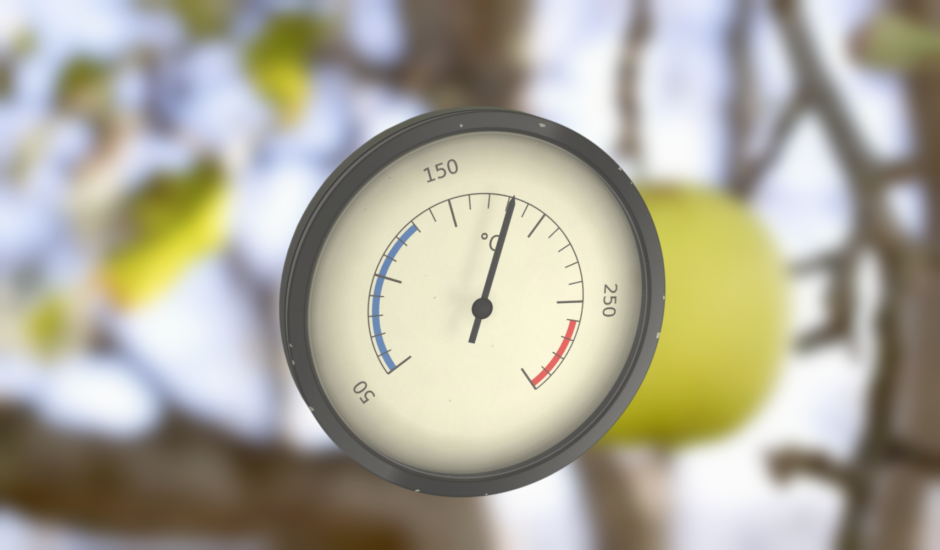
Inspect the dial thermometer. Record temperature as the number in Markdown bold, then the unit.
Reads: **180** °C
